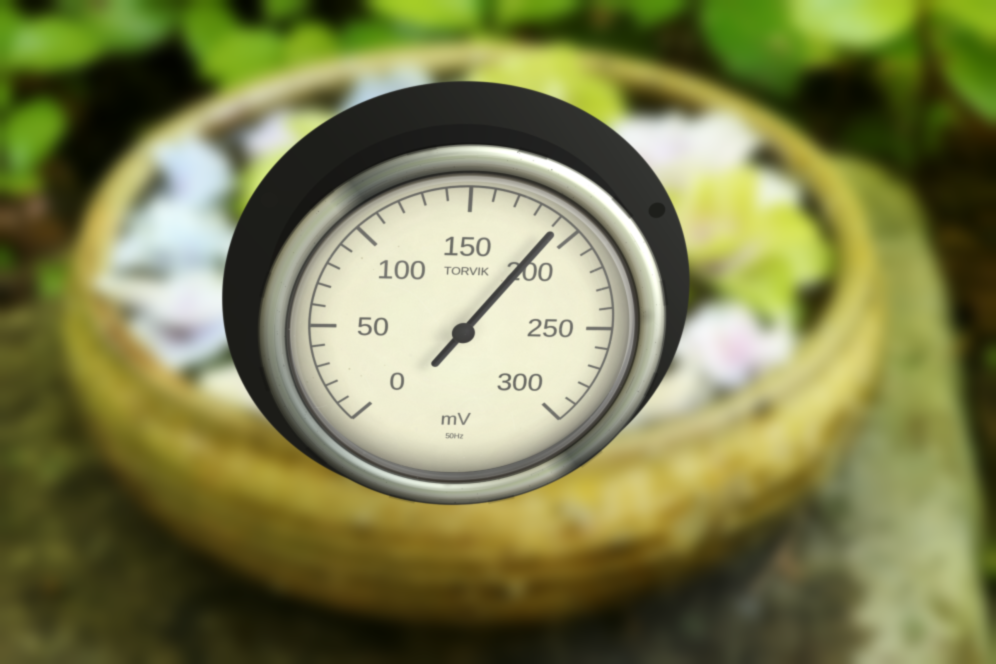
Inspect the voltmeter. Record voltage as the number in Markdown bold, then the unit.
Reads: **190** mV
